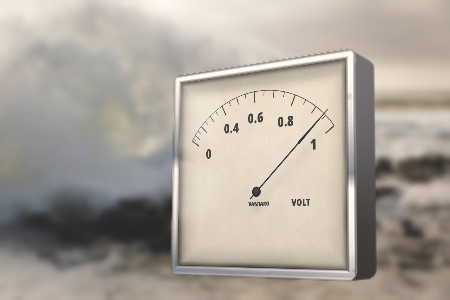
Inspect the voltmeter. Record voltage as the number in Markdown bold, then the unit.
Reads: **0.95** V
